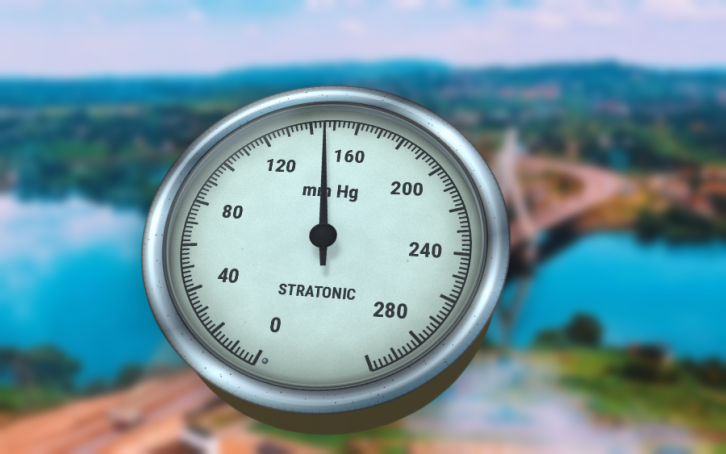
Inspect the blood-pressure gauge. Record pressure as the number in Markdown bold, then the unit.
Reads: **146** mmHg
